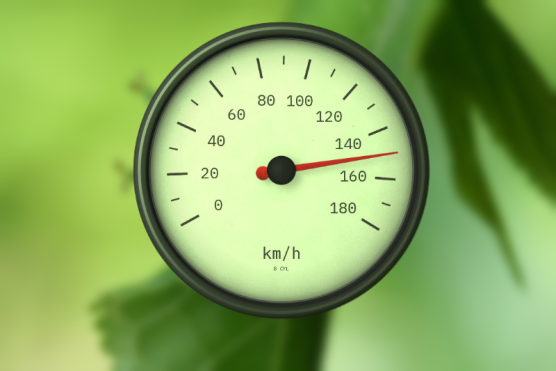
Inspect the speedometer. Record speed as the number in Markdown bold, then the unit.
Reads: **150** km/h
